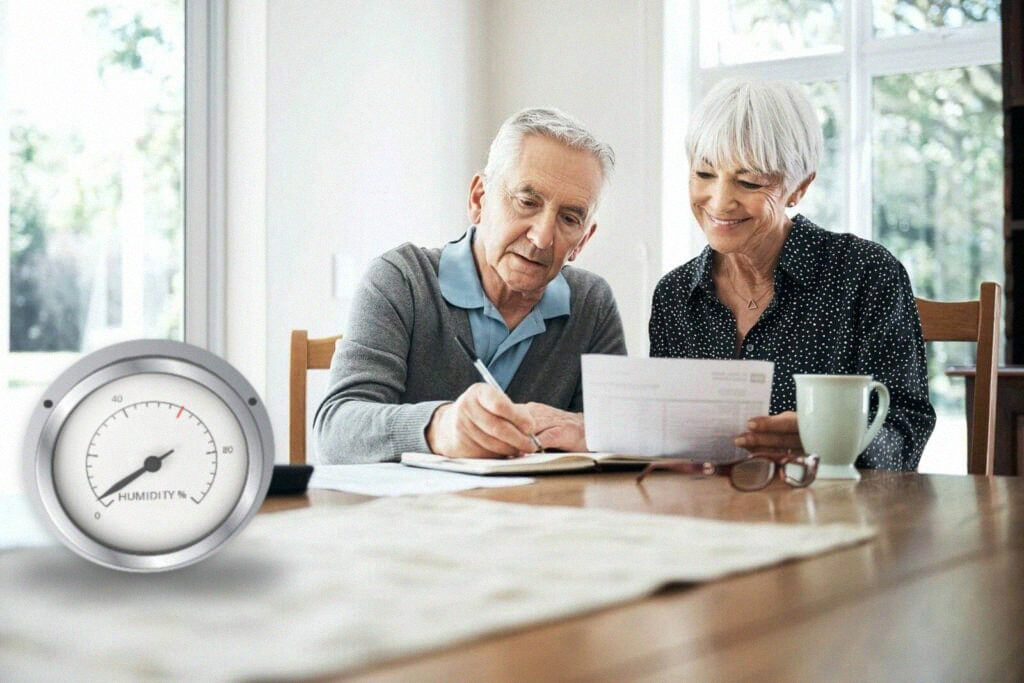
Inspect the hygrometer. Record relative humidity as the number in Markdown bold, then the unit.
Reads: **4** %
